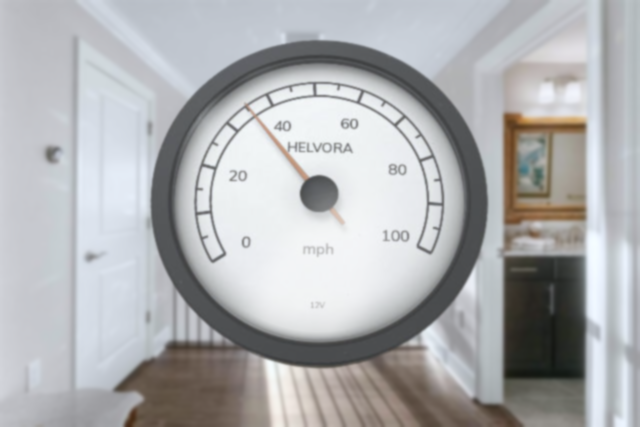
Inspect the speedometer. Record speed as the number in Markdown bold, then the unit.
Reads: **35** mph
